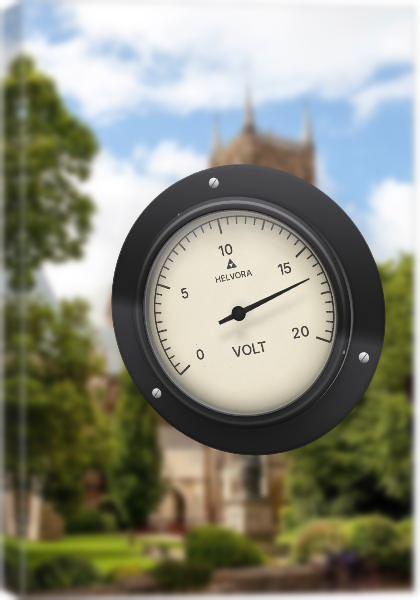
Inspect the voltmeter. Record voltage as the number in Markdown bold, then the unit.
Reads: **16.5** V
